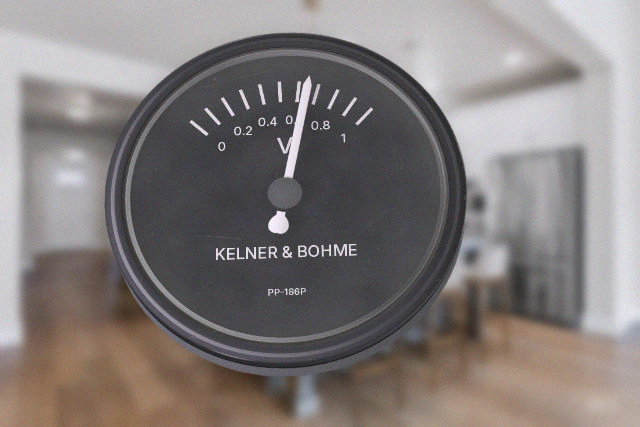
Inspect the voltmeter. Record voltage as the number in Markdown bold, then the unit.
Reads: **0.65** V
